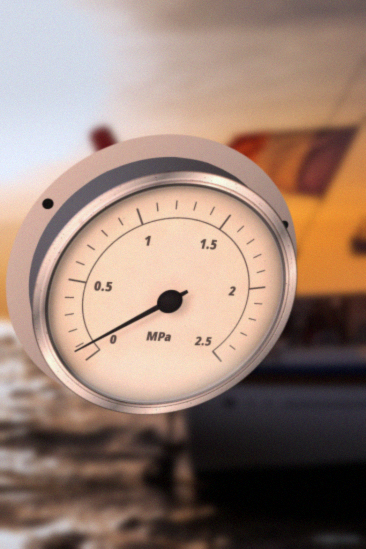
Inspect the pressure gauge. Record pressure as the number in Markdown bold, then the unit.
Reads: **0.1** MPa
